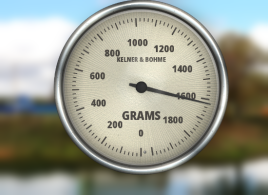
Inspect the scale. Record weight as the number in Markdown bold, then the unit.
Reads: **1620** g
